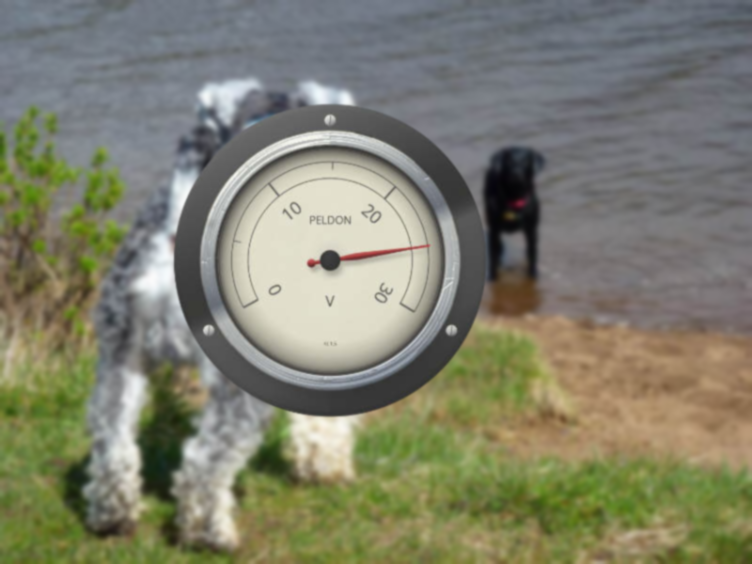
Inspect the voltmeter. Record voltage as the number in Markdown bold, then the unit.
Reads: **25** V
